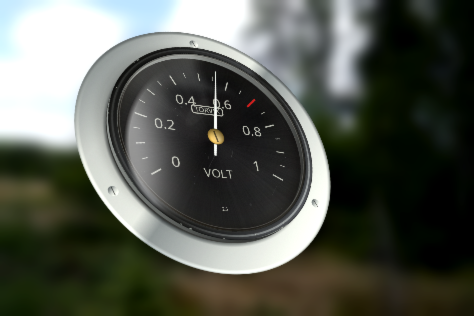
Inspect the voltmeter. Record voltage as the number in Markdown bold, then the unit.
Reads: **0.55** V
